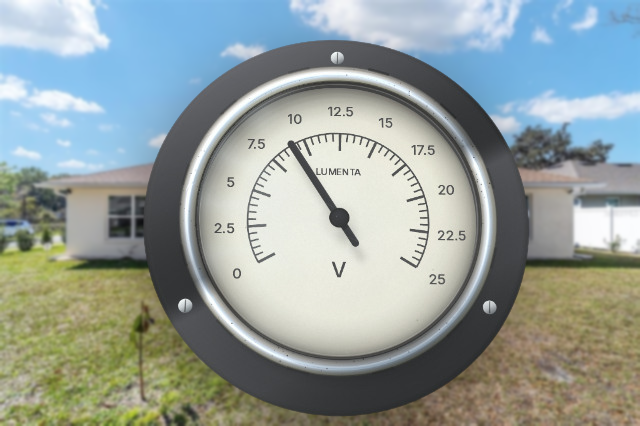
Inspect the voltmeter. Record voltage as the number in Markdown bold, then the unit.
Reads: **9** V
